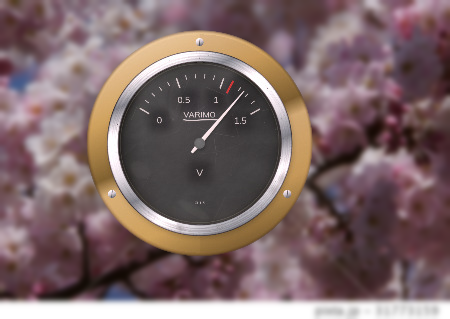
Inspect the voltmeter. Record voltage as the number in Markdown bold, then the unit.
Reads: **1.25** V
